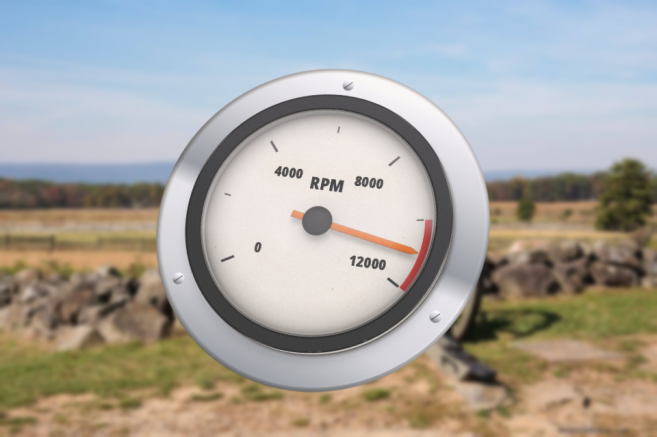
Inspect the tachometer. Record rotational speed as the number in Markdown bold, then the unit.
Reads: **11000** rpm
